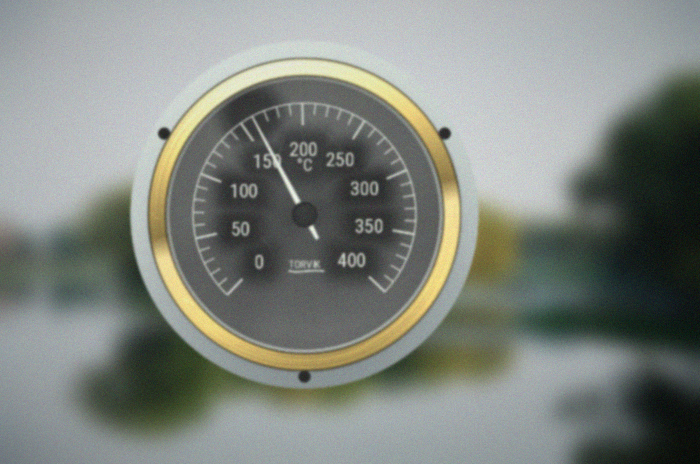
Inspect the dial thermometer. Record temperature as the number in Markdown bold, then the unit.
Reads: **160** °C
